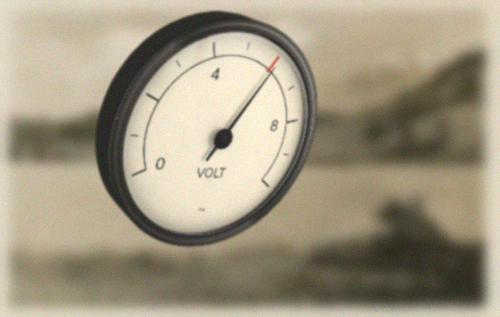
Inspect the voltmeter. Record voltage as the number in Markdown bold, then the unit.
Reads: **6** V
